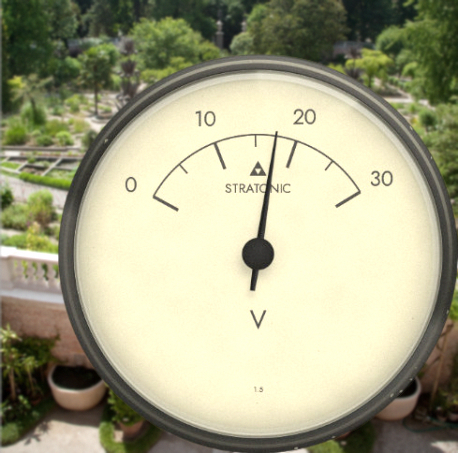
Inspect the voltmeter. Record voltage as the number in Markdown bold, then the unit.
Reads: **17.5** V
